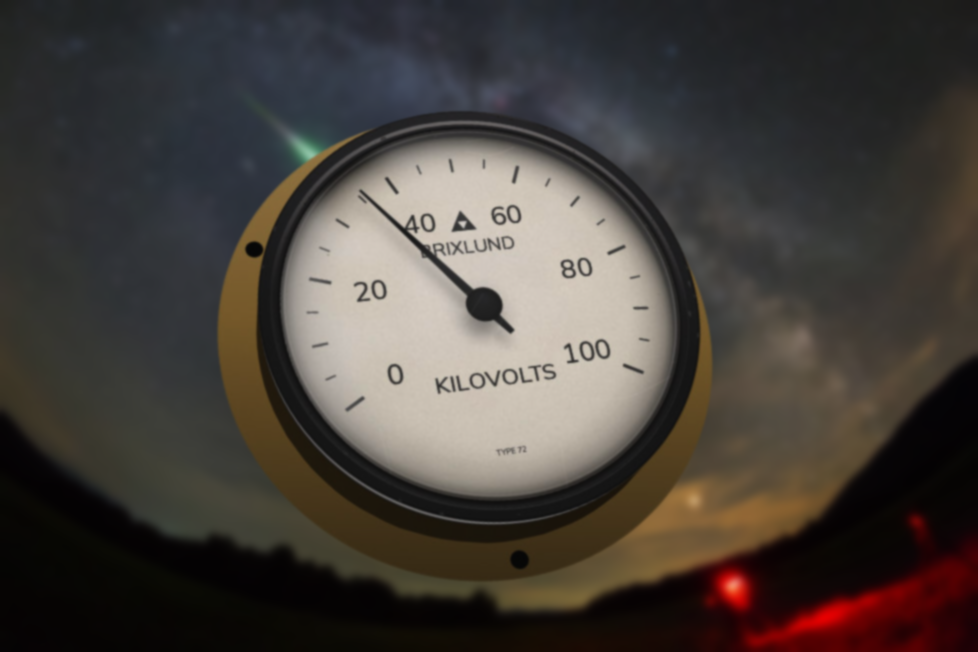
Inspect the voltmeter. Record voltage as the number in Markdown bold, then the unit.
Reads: **35** kV
